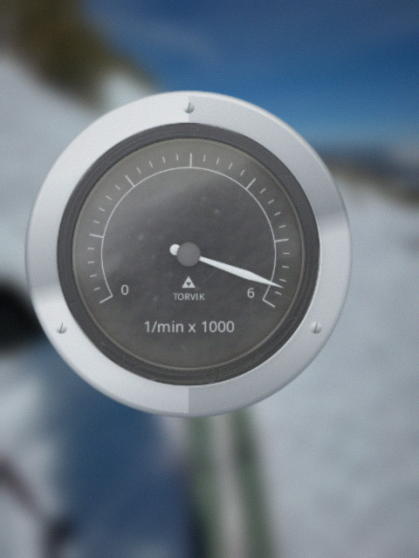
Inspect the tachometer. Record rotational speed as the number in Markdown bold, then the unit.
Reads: **5700** rpm
